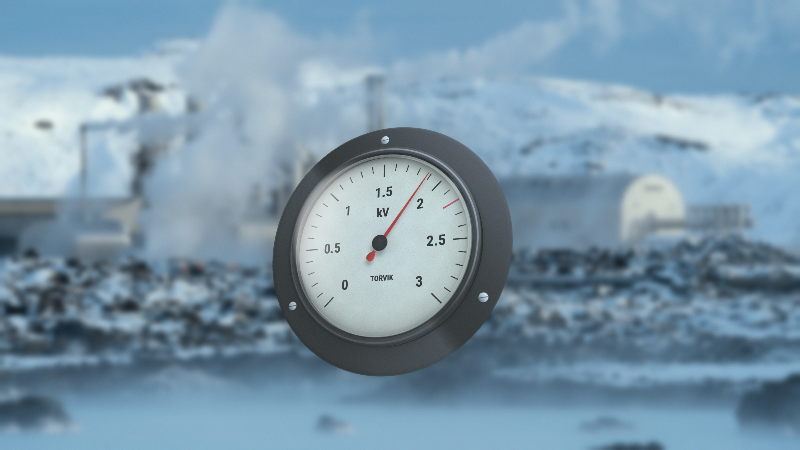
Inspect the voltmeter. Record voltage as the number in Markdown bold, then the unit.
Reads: **1.9** kV
